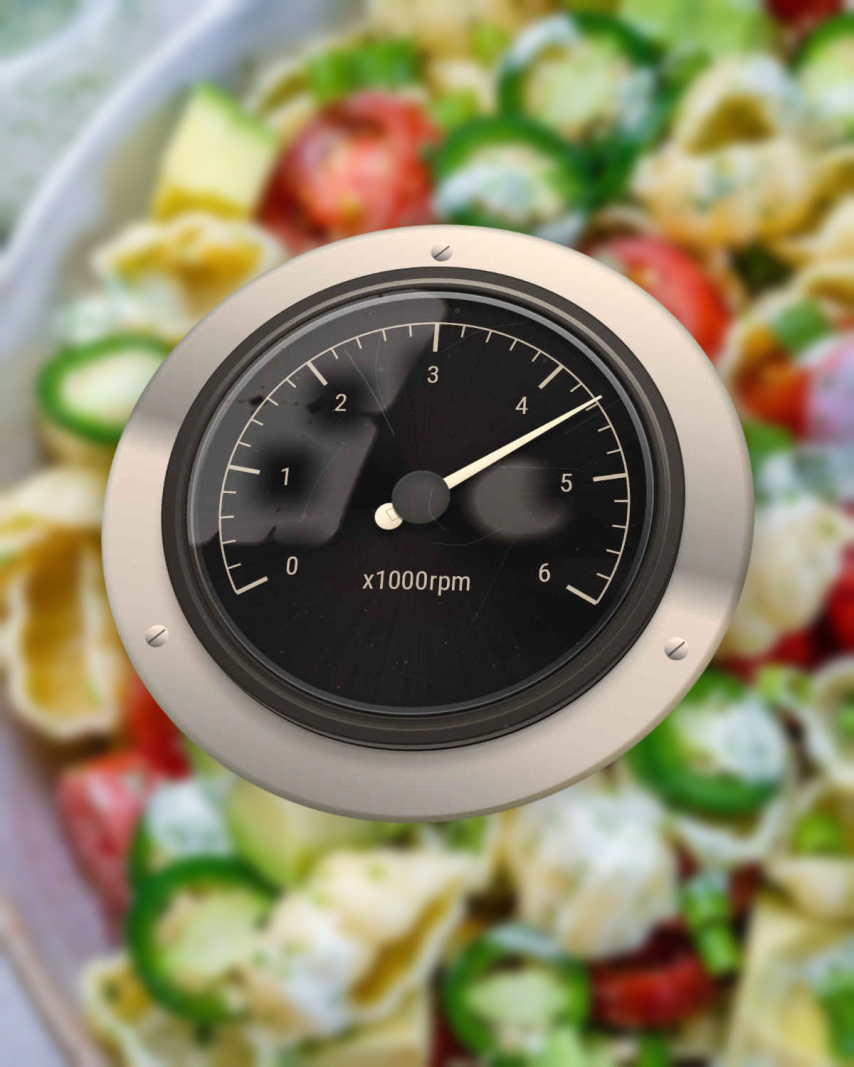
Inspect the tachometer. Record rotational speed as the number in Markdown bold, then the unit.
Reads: **4400** rpm
